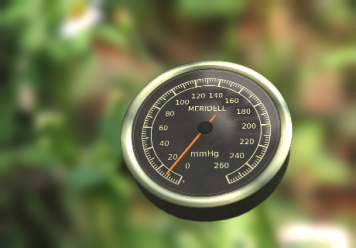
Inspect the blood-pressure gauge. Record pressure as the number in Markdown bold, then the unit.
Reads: **10** mmHg
